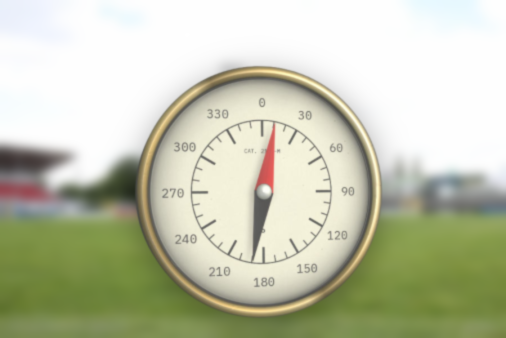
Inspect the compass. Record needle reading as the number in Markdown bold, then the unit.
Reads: **10** °
